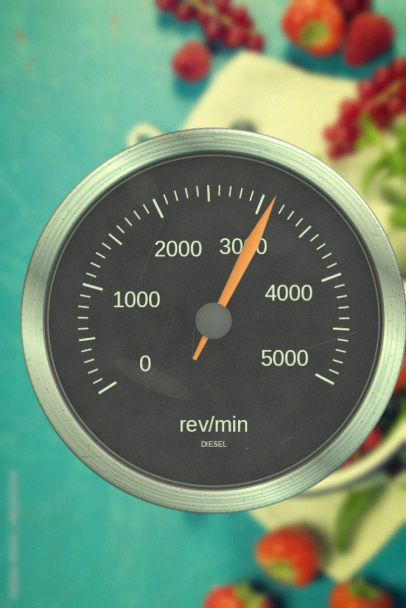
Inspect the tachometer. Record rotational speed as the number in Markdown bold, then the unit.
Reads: **3100** rpm
